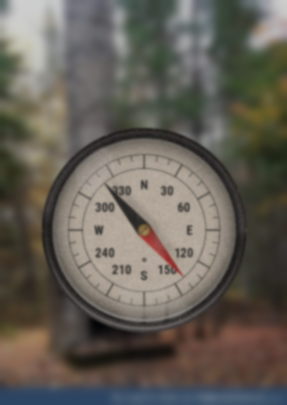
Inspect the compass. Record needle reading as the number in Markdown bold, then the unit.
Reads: **140** °
